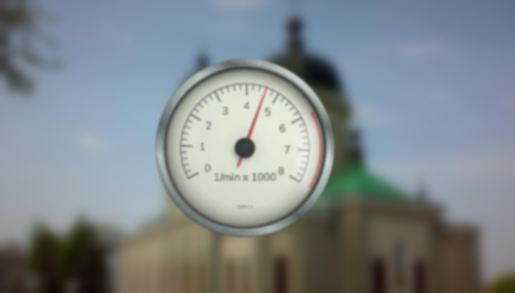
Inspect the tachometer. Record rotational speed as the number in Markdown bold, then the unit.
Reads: **4600** rpm
